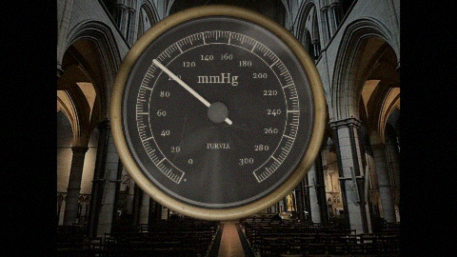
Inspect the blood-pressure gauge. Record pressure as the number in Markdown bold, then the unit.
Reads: **100** mmHg
